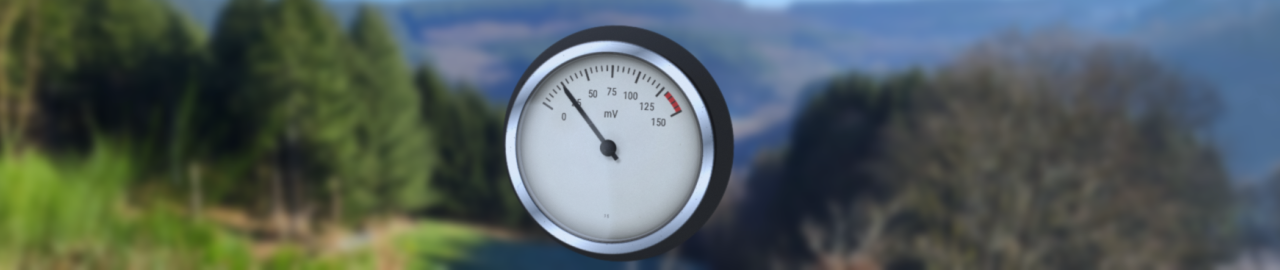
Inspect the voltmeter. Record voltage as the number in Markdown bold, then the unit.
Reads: **25** mV
